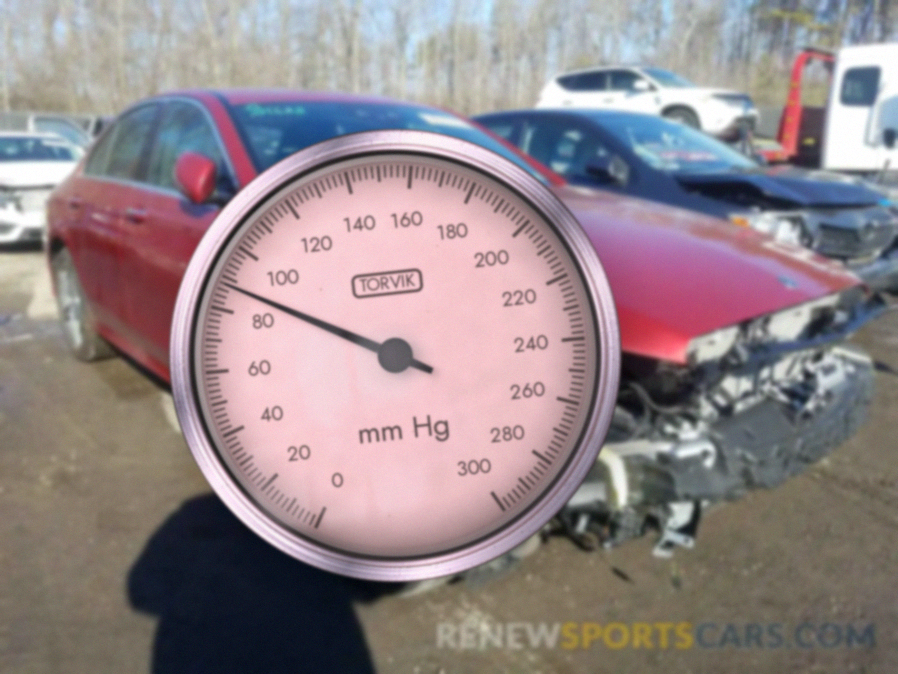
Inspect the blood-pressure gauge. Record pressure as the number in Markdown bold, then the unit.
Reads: **88** mmHg
